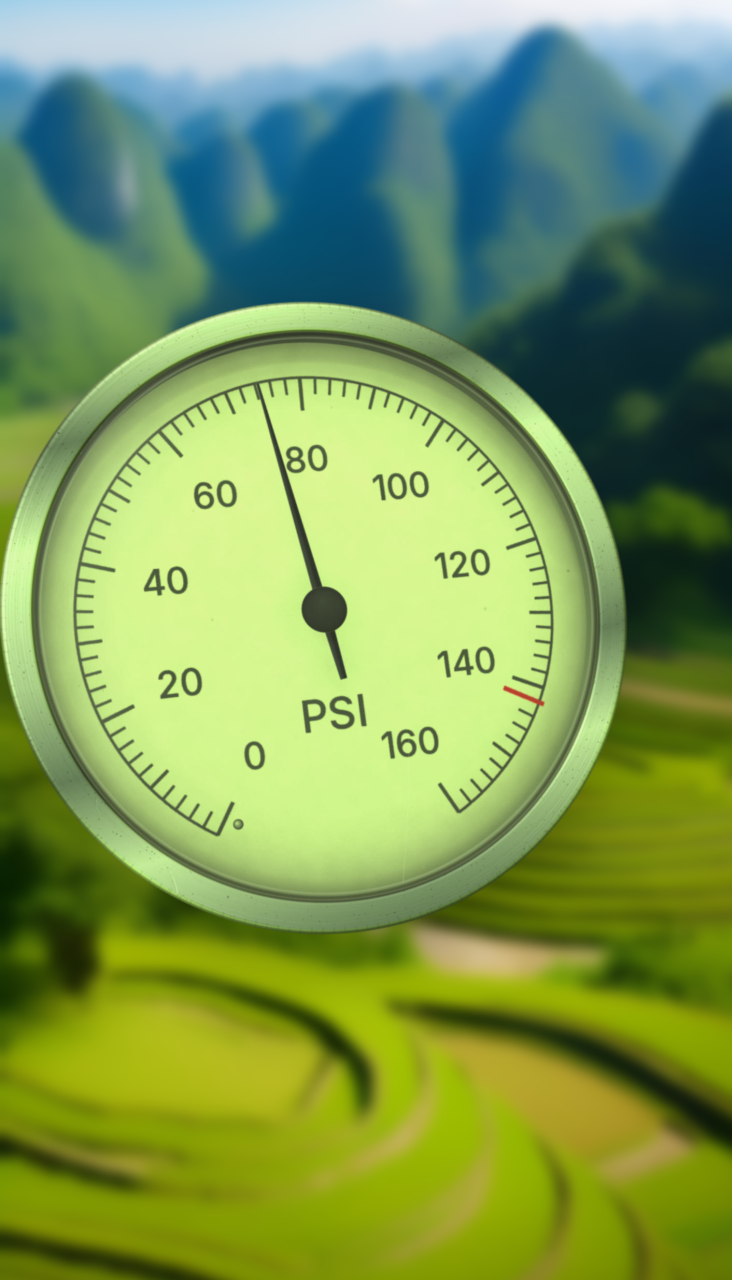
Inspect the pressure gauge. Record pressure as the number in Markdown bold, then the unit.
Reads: **74** psi
